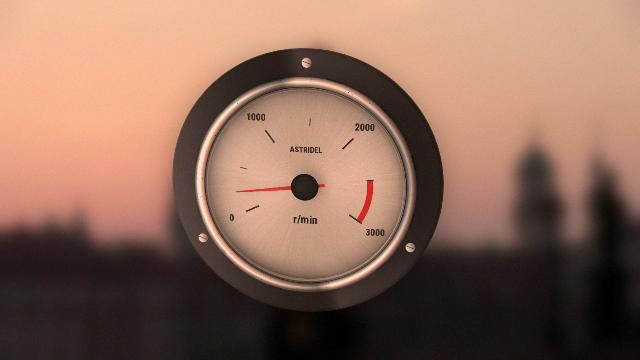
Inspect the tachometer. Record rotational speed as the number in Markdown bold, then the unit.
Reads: **250** rpm
